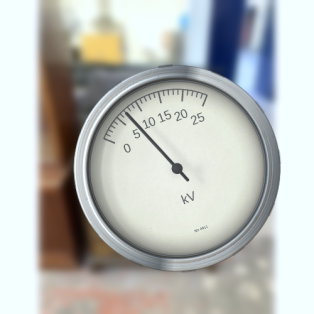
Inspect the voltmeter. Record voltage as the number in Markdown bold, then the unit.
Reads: **7** kV
